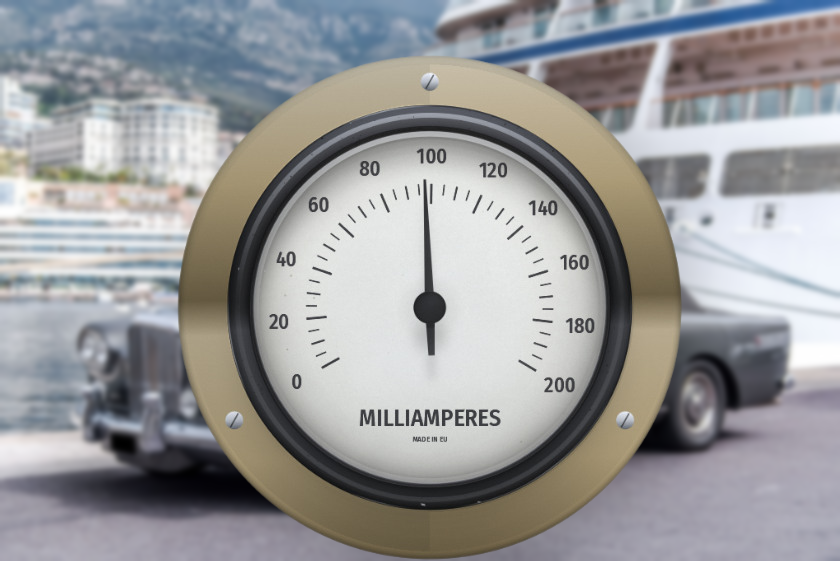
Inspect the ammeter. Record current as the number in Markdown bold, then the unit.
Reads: **97.5** mA
